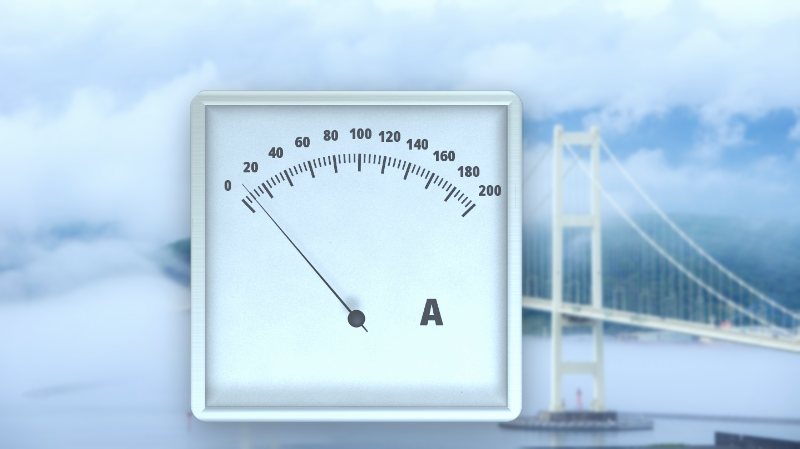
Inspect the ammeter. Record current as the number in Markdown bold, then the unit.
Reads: **8** A
